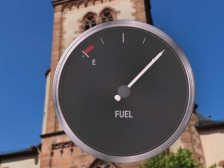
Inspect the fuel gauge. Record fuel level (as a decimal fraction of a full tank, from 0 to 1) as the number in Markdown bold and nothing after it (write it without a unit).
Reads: **1**
